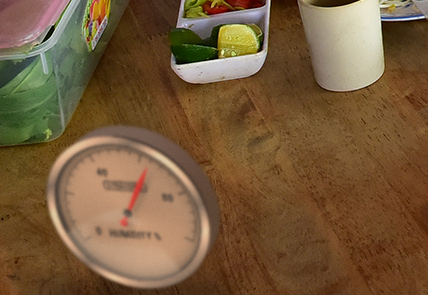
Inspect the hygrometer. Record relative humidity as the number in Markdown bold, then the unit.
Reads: **64** %
